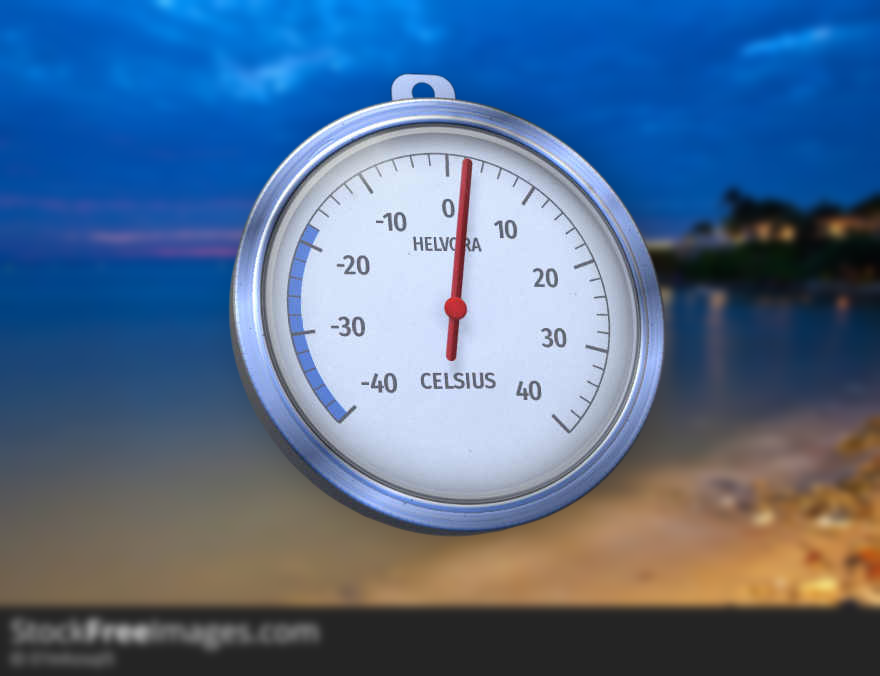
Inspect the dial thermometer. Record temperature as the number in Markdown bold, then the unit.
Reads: **2** °C
